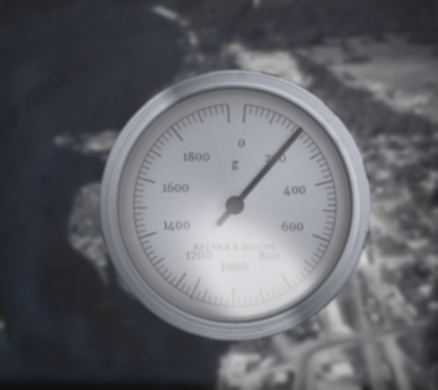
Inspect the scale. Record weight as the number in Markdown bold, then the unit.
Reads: **200** g
